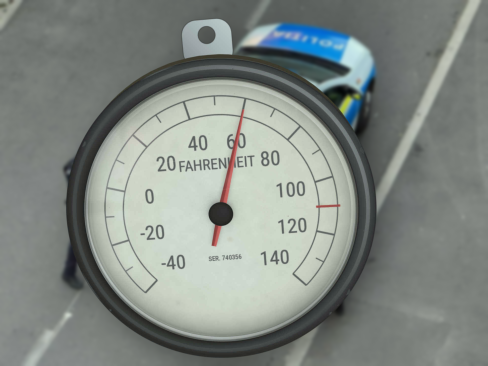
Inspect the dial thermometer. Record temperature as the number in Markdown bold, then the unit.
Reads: **60** °F
